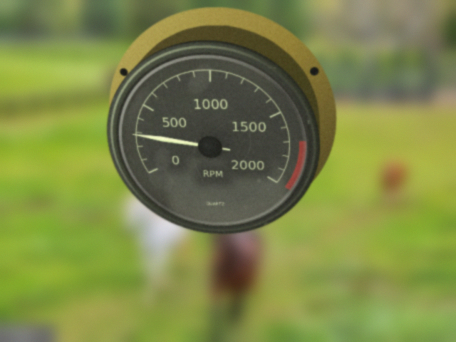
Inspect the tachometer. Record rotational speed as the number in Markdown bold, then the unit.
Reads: **300** rpm
